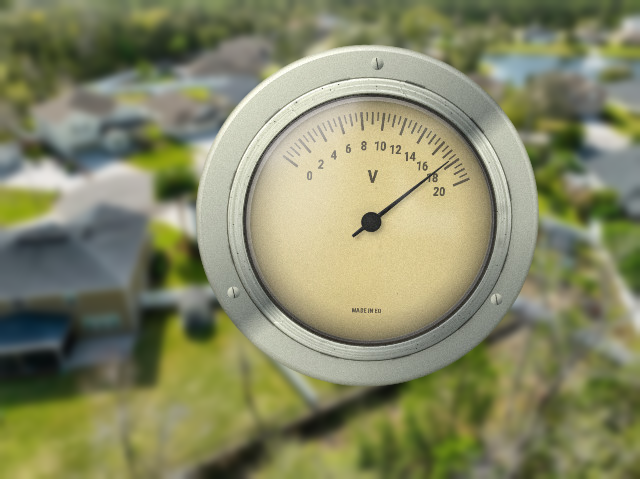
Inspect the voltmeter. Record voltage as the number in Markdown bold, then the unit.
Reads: **17.5** V
